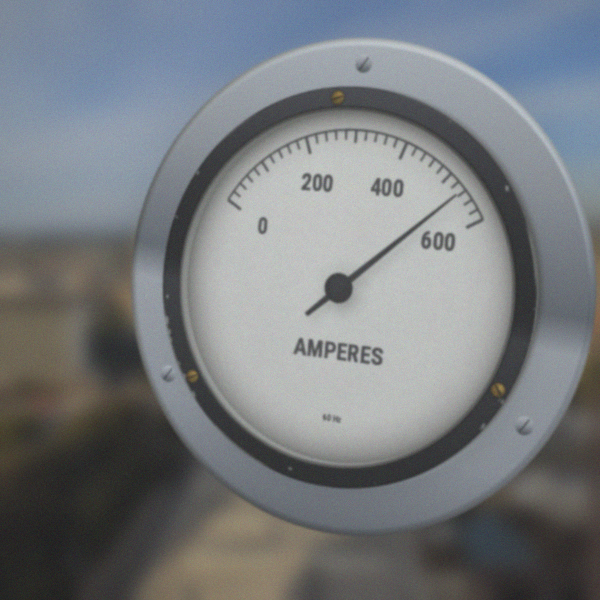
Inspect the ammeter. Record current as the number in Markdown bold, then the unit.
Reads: **540** A
